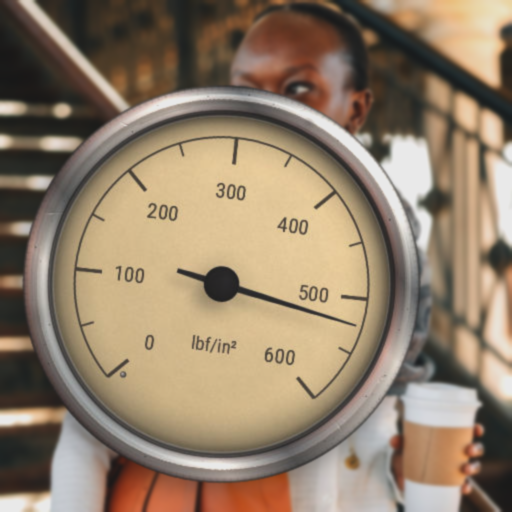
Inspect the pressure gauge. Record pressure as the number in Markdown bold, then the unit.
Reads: **525** psi
